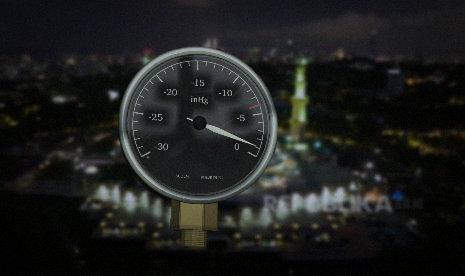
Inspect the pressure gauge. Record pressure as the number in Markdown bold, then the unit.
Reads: **-1** inHg
